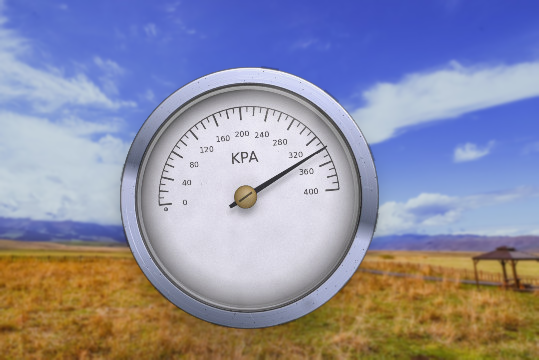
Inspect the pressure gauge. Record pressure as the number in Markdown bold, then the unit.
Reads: **340** kPa
